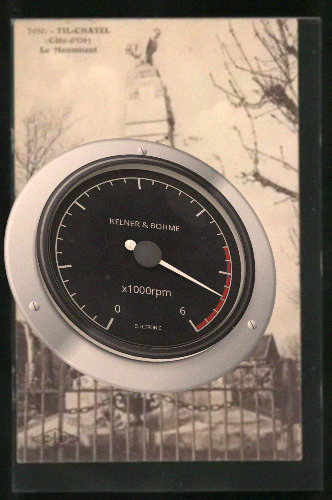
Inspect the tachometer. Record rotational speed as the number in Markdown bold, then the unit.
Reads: **5400** rpm
